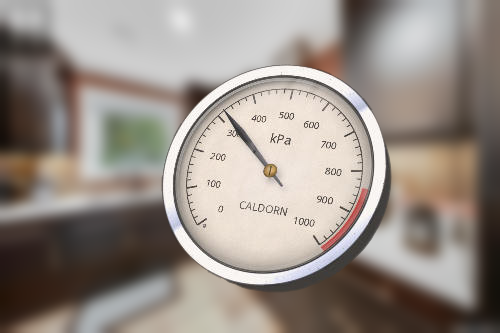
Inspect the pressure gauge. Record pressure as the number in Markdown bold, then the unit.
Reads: **320** kPa
